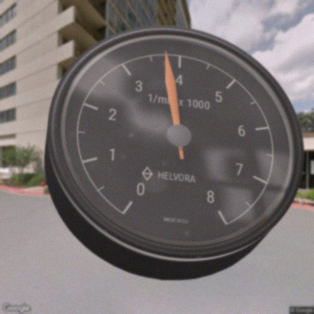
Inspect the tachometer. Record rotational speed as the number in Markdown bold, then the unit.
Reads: **3750** rpm
